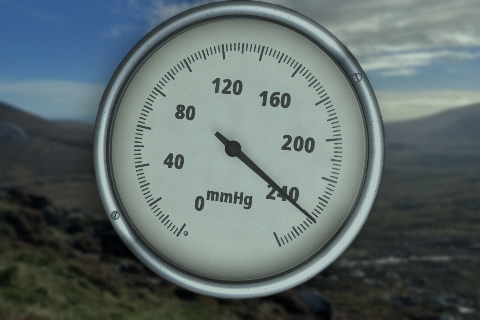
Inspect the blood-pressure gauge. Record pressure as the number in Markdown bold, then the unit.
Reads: **240** mmHg
